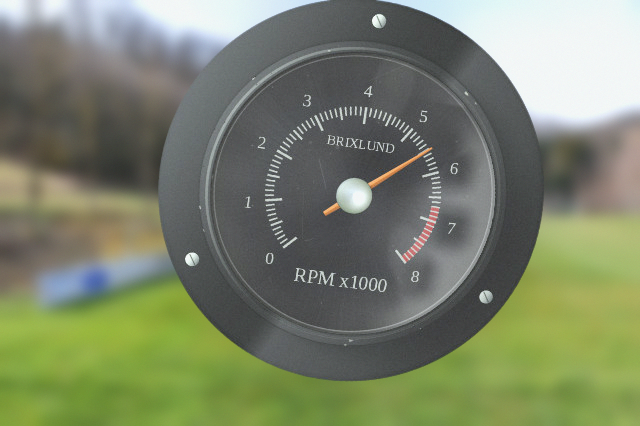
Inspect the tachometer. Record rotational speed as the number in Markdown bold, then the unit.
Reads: **5500** rpm
